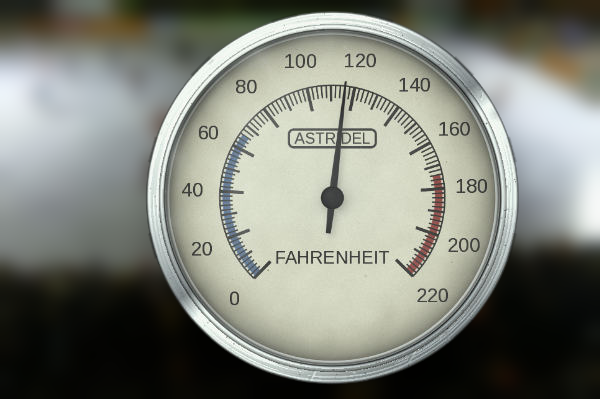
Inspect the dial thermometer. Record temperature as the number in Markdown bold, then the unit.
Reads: **116** °F
